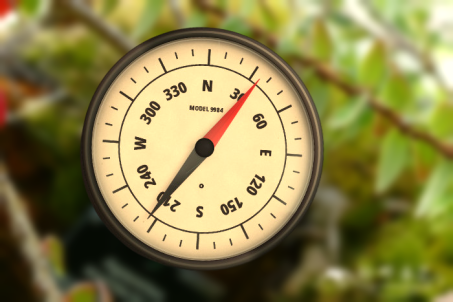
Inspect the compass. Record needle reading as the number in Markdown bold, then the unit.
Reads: **35** °
